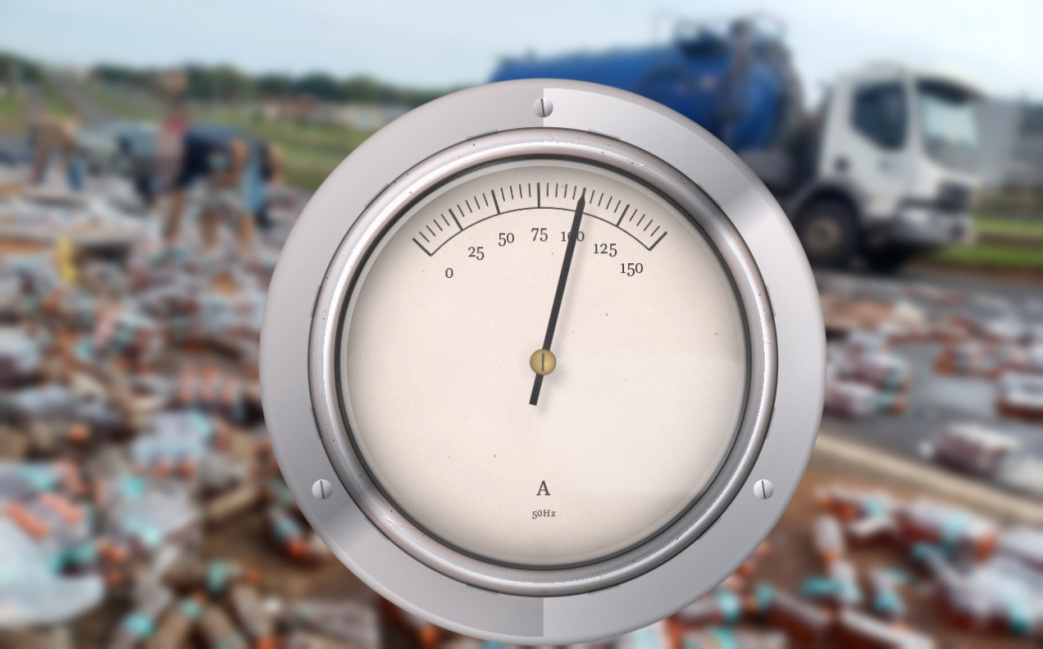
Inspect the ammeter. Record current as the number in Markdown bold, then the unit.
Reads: **100** A
